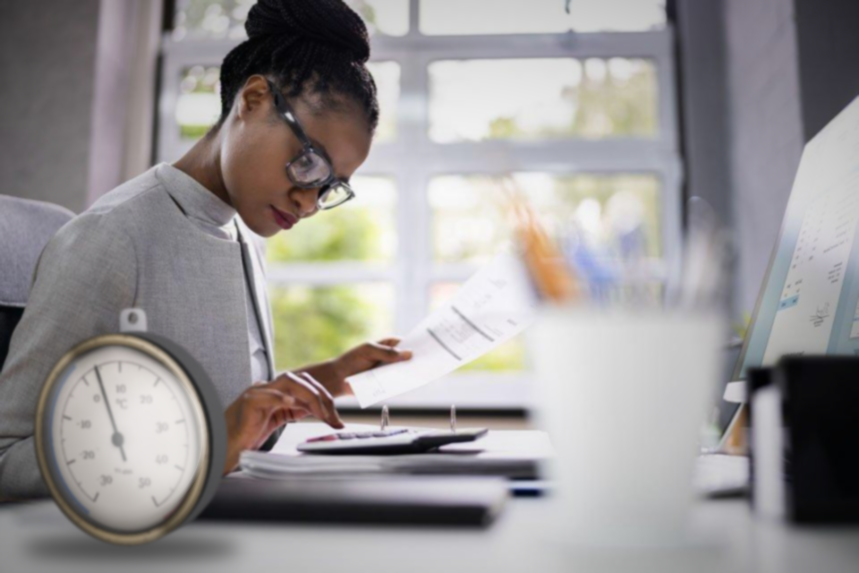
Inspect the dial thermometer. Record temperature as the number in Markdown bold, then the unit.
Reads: **5** °C
